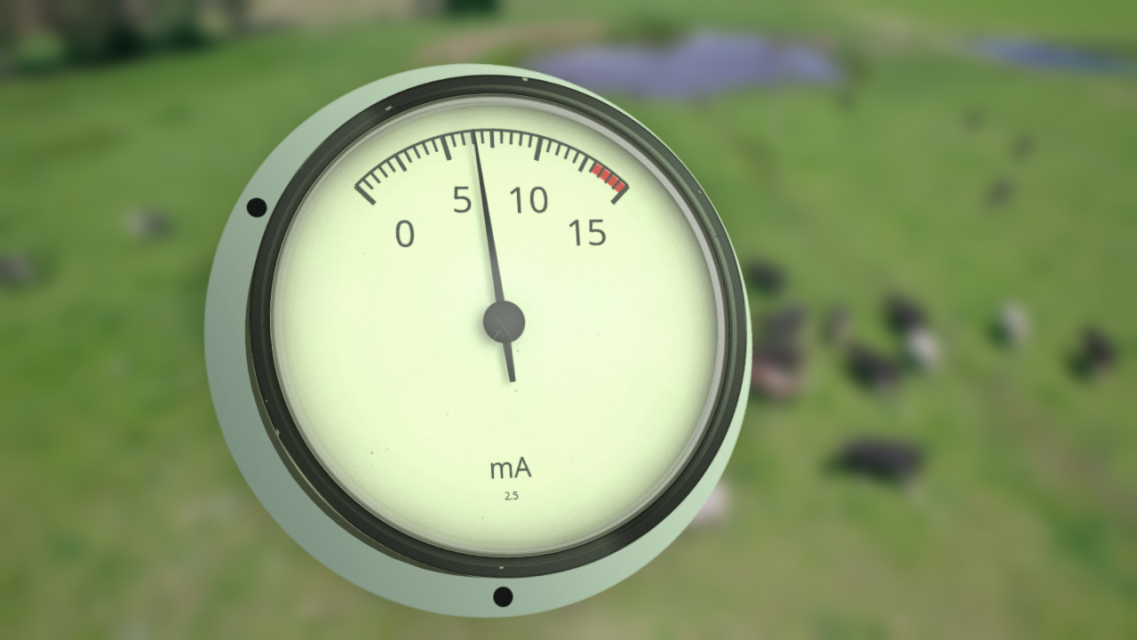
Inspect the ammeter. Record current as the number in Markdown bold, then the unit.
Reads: **6.5** mA
